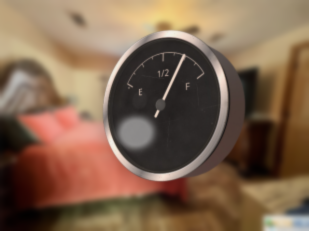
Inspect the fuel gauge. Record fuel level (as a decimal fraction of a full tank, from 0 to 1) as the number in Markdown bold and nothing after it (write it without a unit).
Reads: **0.75**
